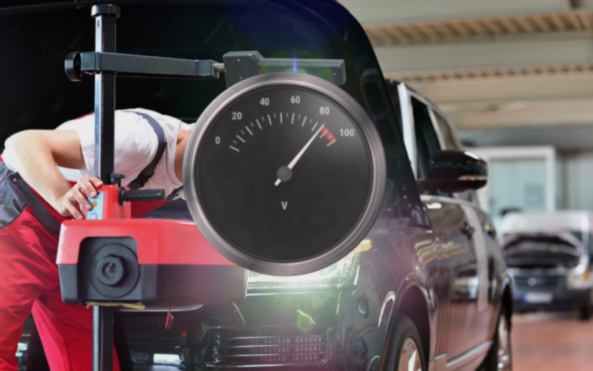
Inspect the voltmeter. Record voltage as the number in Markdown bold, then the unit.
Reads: **85** V
